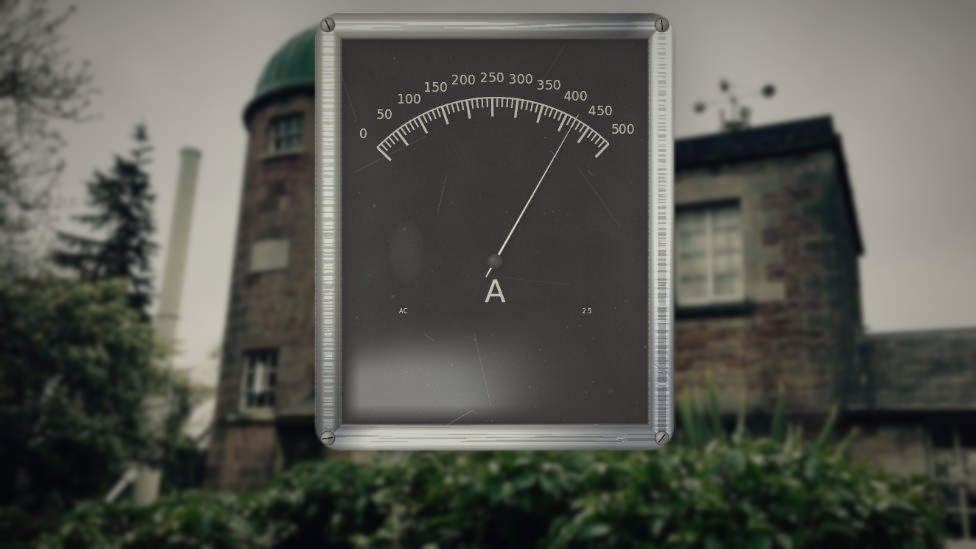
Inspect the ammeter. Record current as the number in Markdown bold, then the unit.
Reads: **420** A
